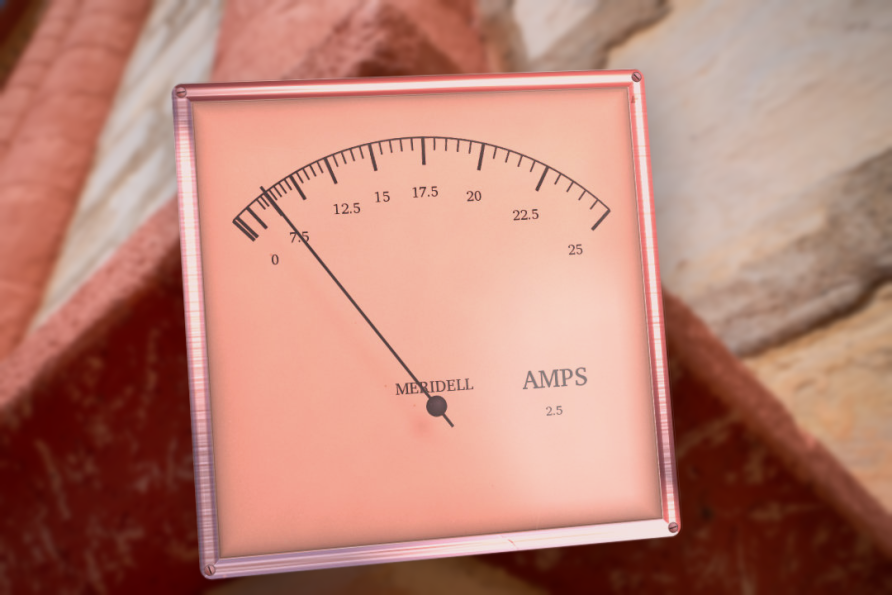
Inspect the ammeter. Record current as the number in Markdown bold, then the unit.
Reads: **7.5** A
